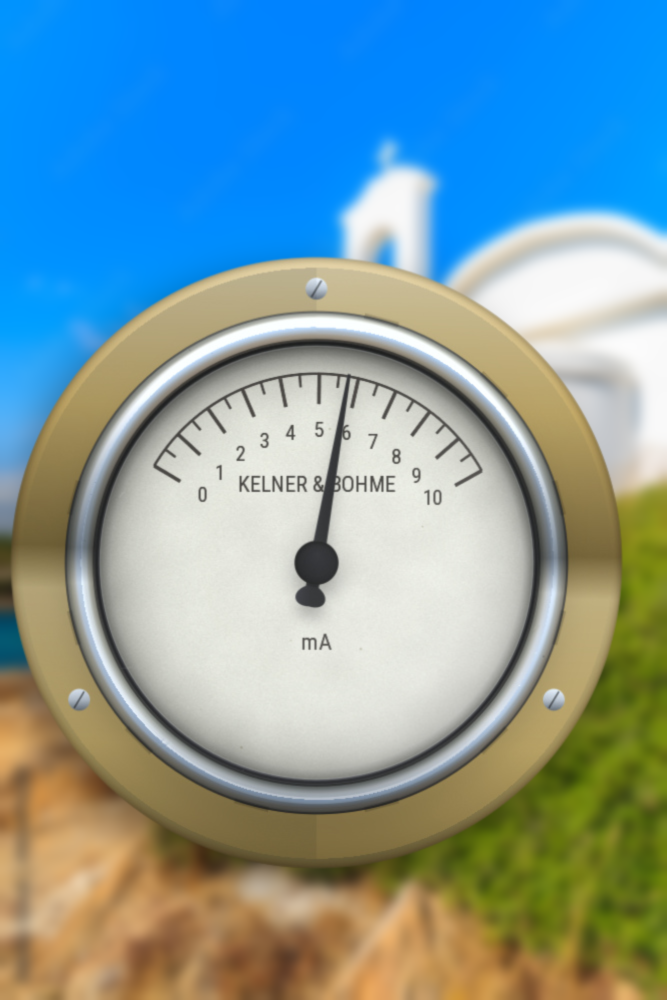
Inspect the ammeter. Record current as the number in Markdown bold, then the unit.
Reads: **5.75** mA
